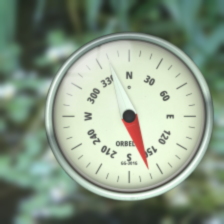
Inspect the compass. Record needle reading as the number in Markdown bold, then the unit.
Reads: **160** °
